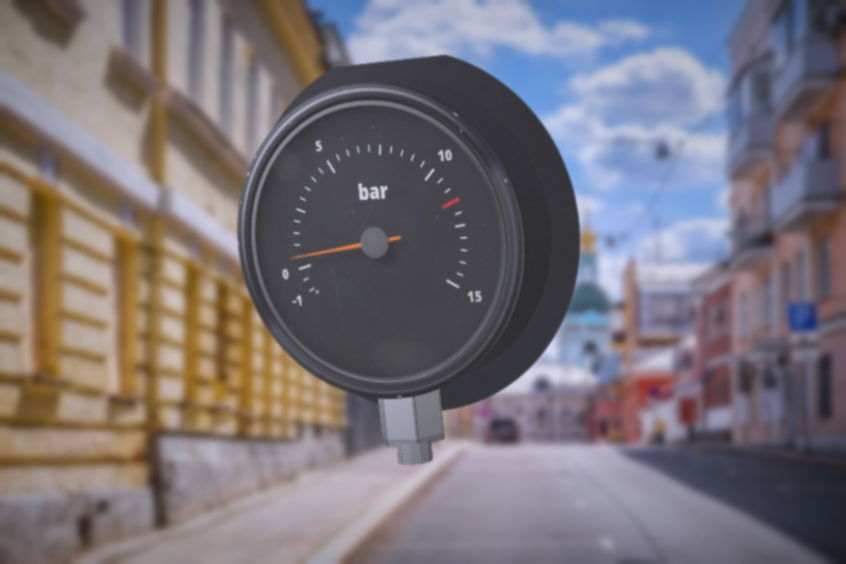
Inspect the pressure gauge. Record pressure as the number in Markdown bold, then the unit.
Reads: **0.5** bar
